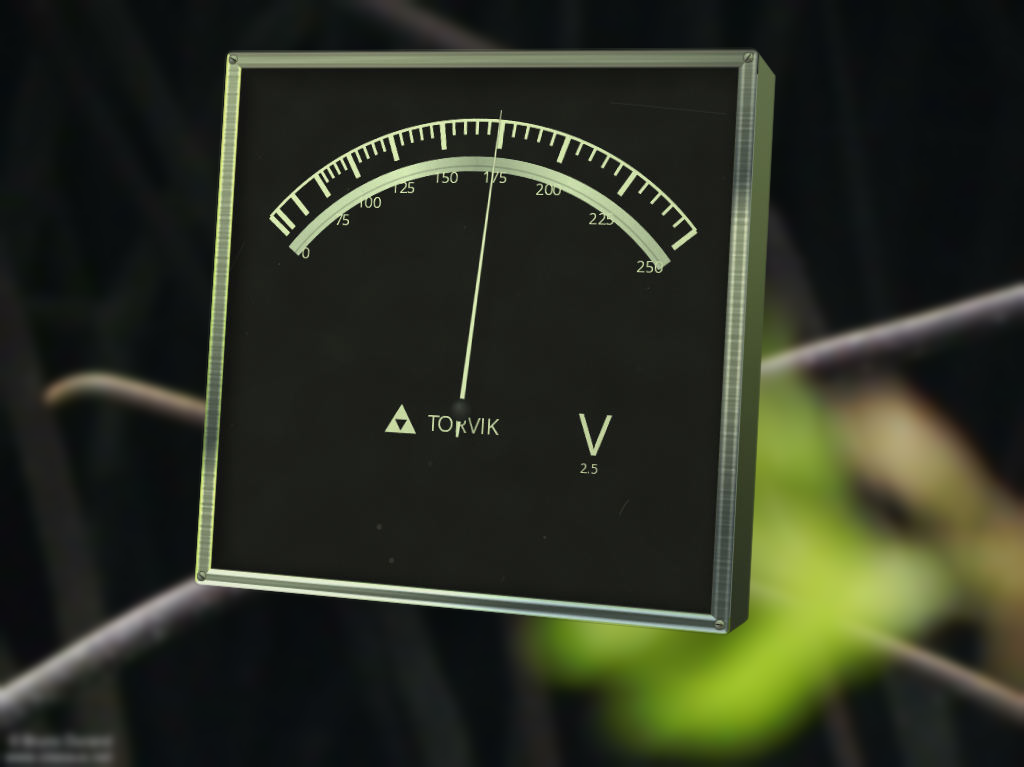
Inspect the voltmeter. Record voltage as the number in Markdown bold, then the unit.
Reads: **175** V
